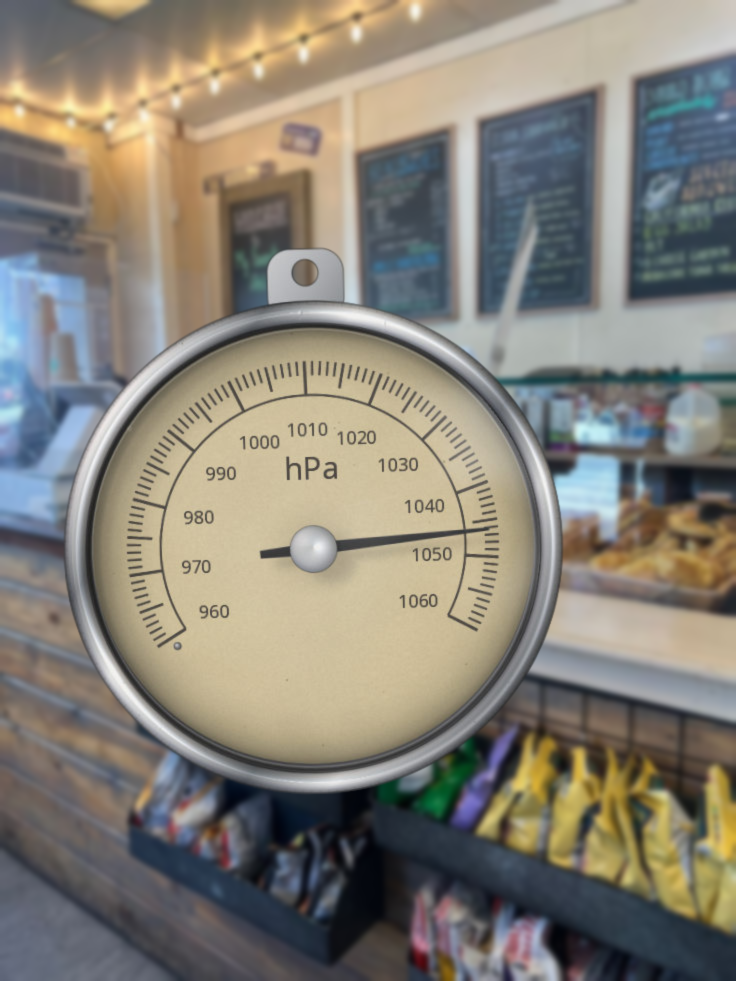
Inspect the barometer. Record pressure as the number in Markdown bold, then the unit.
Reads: **1046** hPa
